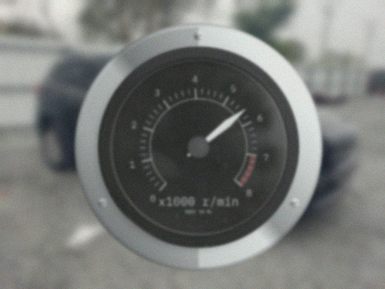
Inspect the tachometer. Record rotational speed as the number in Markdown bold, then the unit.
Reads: **5600** rpm
